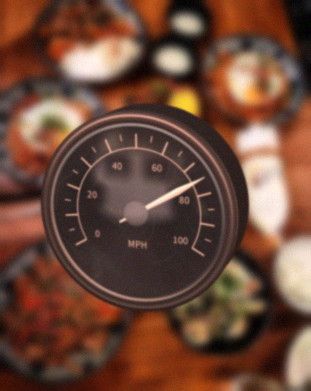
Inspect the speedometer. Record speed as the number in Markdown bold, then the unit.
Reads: **75** mph
